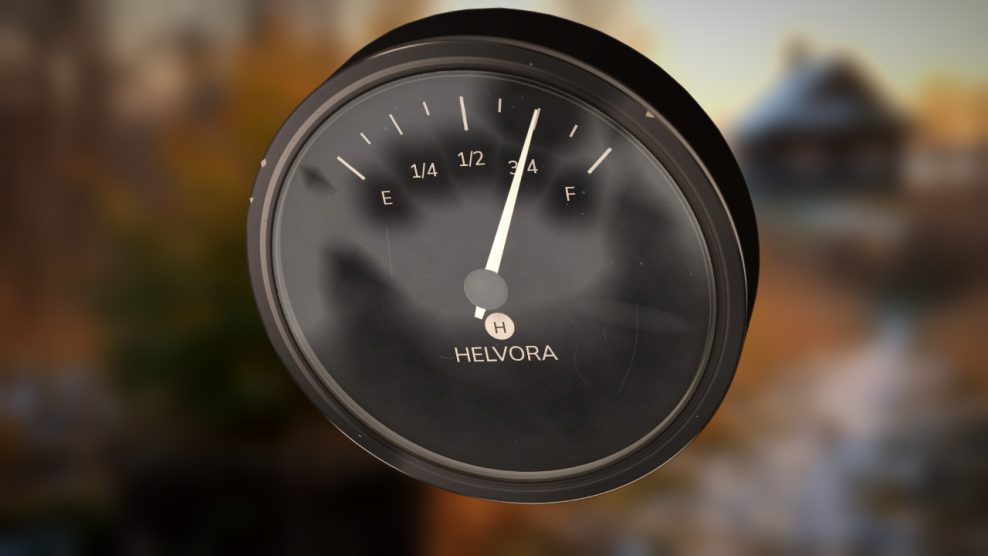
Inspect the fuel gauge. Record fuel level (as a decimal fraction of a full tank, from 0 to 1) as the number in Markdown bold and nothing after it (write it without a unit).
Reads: **0.75**
